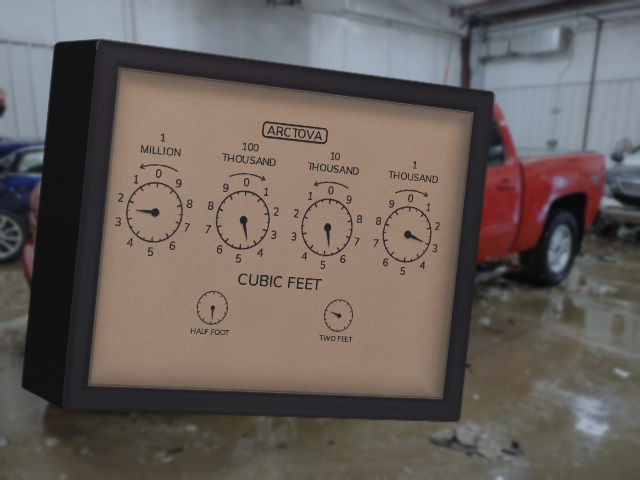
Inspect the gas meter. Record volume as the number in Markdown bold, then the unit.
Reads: **245300** ft³
